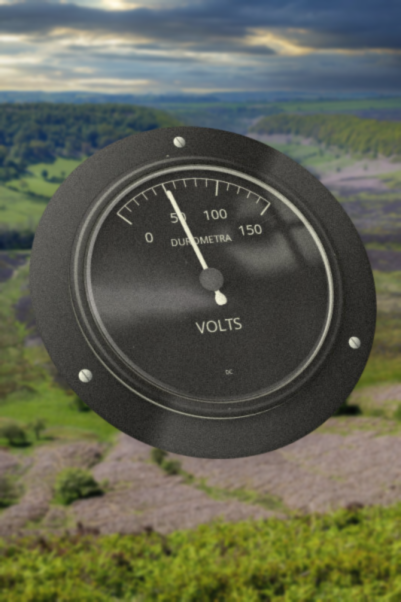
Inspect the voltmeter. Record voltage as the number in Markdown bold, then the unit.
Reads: **50** V
